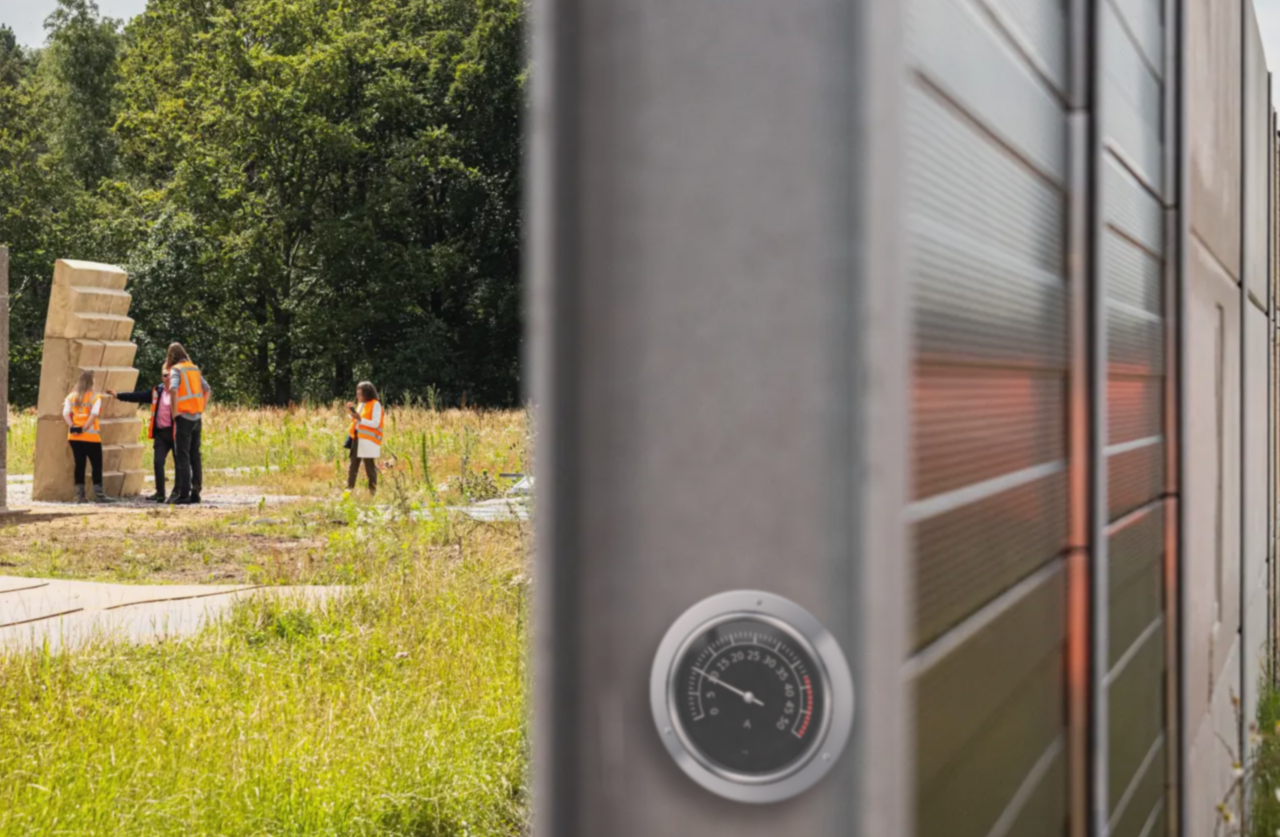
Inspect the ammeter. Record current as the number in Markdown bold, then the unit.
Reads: **10** A
